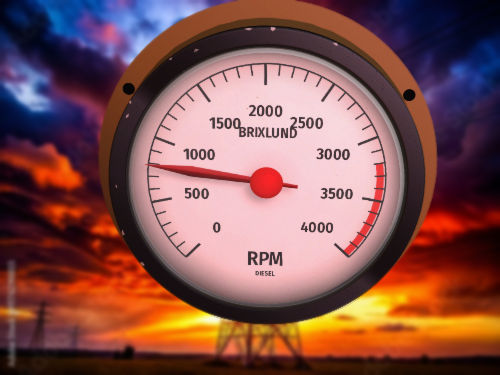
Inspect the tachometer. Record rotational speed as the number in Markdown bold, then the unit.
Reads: **800** rpm
